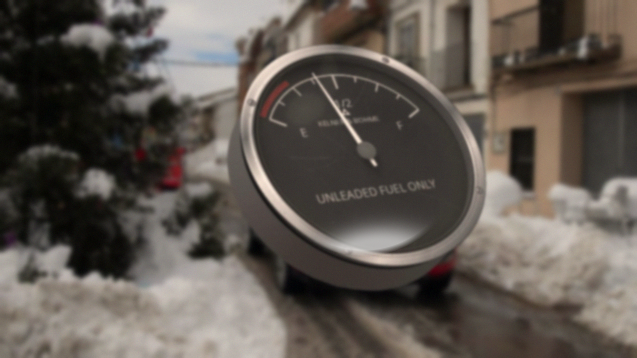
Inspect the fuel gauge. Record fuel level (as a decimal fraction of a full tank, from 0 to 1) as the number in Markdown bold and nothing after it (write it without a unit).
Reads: **0.375**
